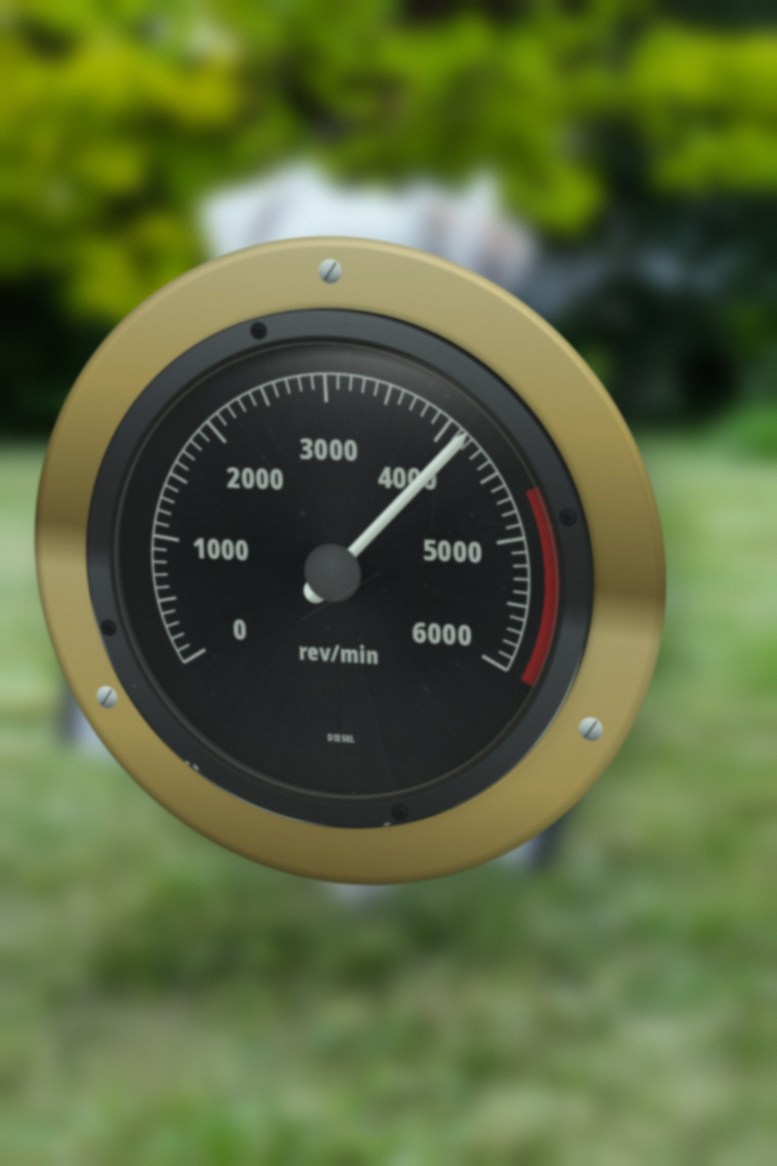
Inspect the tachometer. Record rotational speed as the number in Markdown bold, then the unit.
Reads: **4150** rpm
